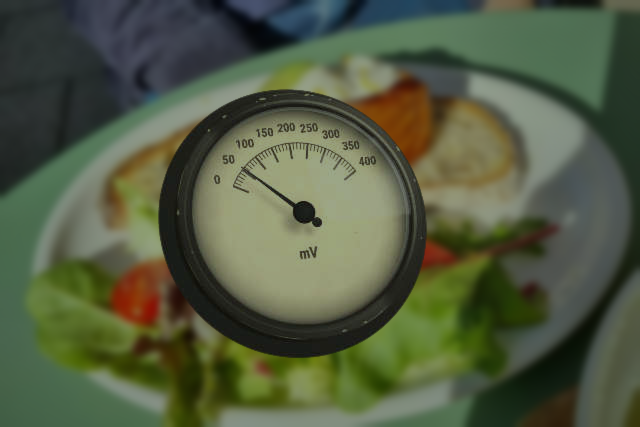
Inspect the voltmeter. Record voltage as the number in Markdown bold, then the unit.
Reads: **50** mV
